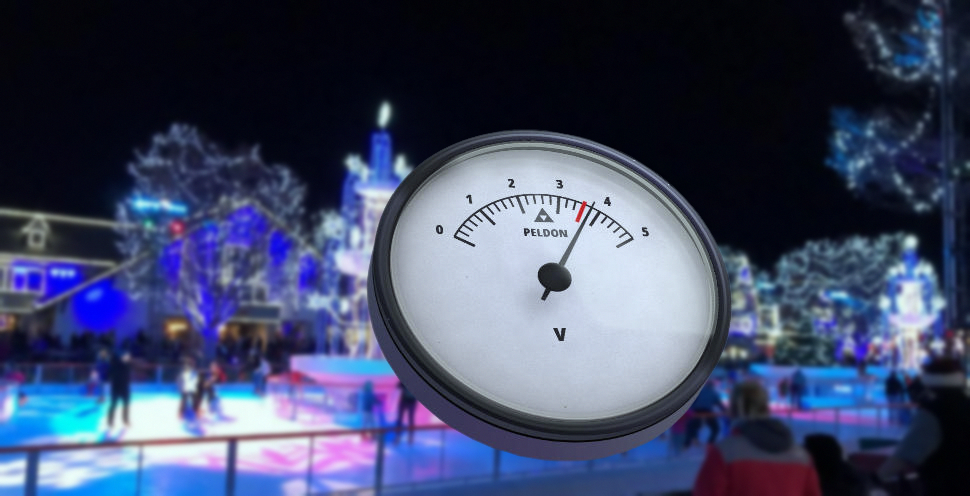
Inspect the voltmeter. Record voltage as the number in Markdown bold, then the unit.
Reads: **3.8** V
